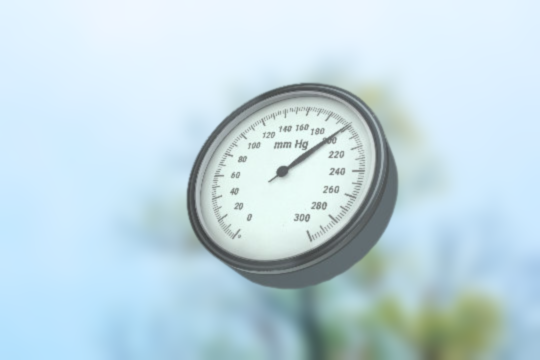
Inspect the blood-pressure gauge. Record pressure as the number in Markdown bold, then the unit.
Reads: **200** mmHg
